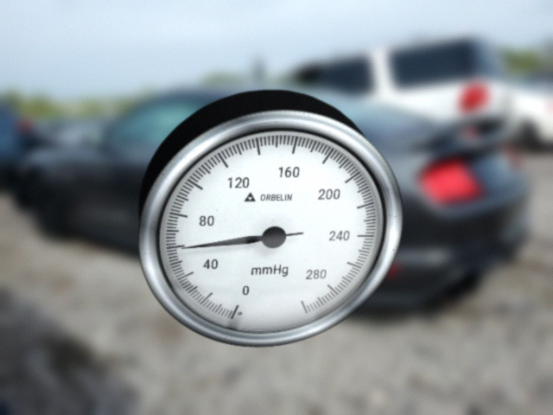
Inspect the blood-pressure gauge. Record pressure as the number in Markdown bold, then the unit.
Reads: **60** mmHg
